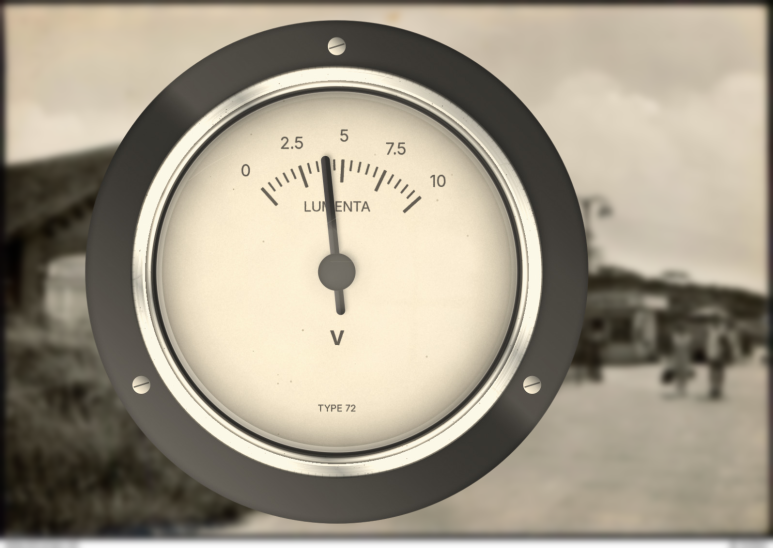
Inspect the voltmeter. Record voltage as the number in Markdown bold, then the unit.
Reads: **4** V
